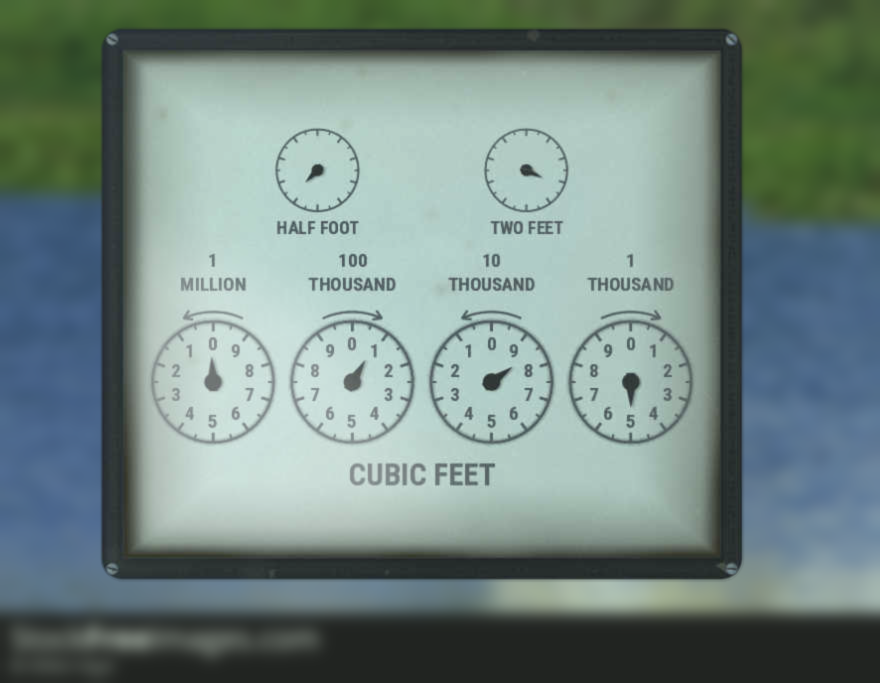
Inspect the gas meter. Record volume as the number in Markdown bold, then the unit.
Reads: **8500** ft³
